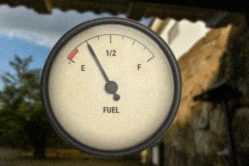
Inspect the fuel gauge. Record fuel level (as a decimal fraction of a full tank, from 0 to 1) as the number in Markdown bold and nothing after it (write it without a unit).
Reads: **0.25**
